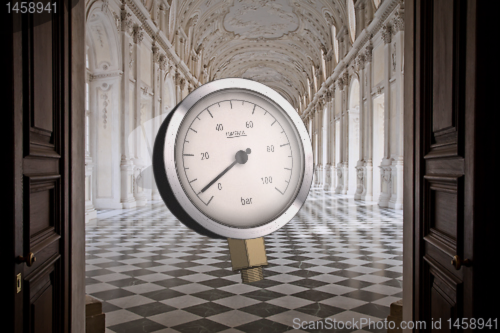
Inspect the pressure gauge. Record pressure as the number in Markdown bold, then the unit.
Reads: **5** bar
